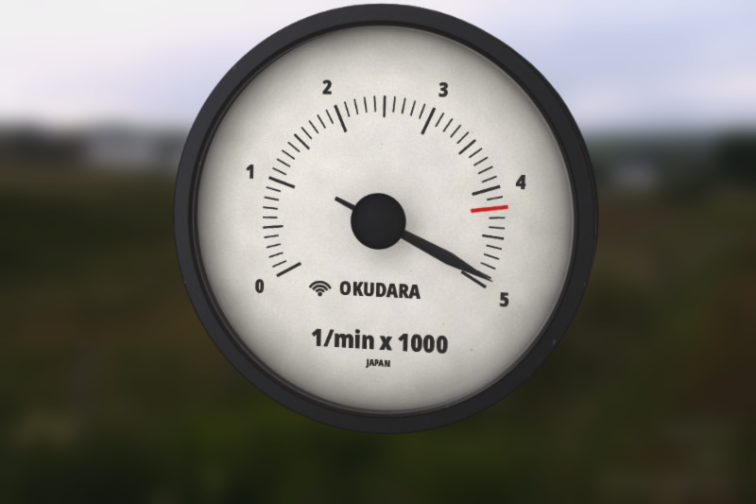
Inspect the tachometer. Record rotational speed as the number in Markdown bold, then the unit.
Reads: **4900** rpm
